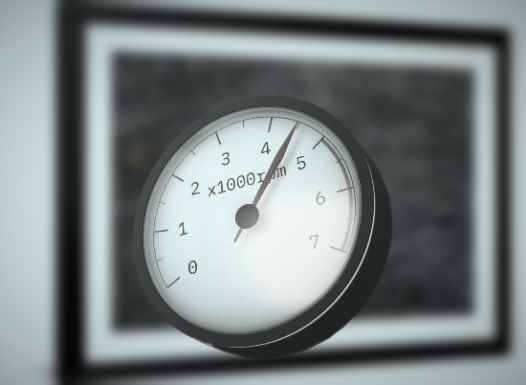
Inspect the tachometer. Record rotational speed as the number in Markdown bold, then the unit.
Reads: **4500** rpm
